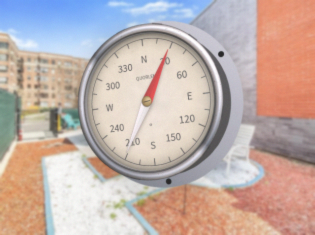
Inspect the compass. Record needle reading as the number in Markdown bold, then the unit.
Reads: **30** °
